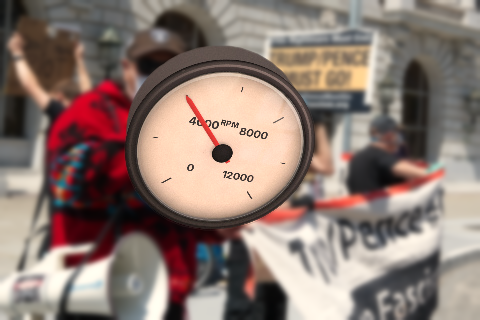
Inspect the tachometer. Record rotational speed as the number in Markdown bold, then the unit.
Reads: **4000** rpm
